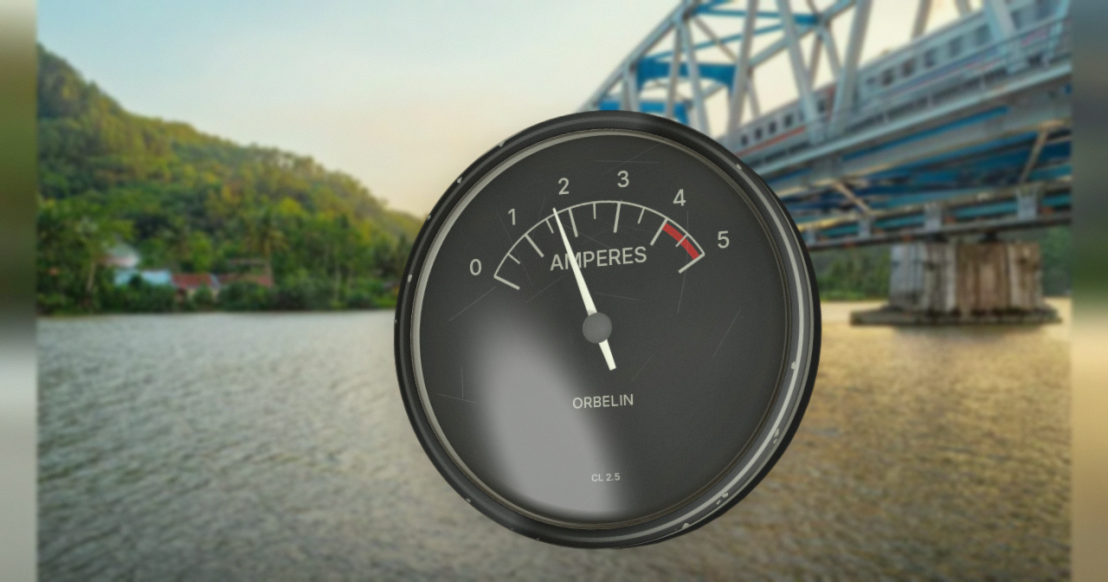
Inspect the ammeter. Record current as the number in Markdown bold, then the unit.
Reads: **1.75** A
